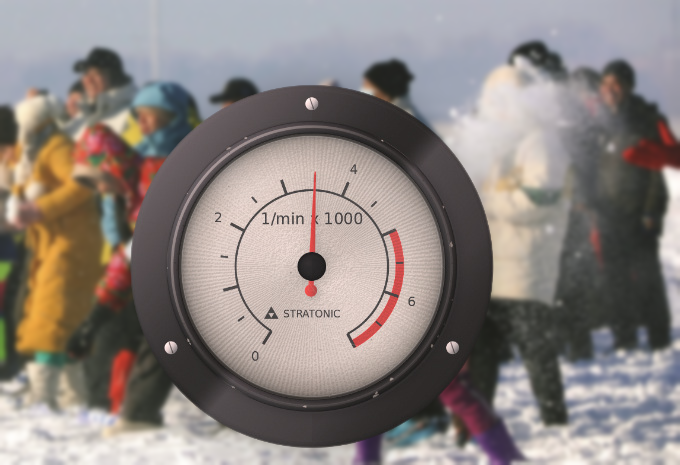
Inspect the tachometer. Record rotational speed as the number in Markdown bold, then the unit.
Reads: **3500** rpm
